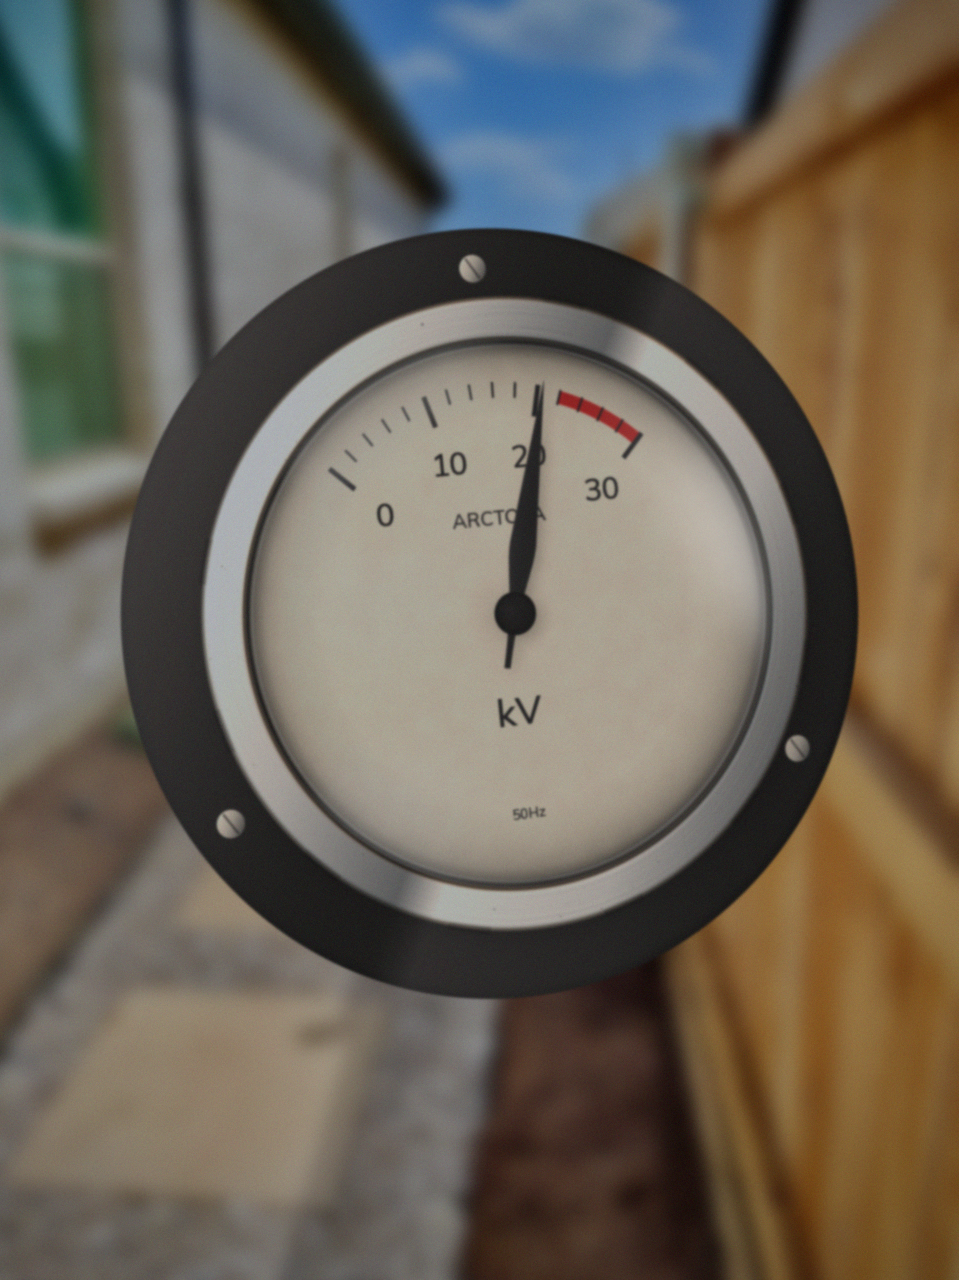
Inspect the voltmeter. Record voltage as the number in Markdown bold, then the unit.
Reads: **20** kV
